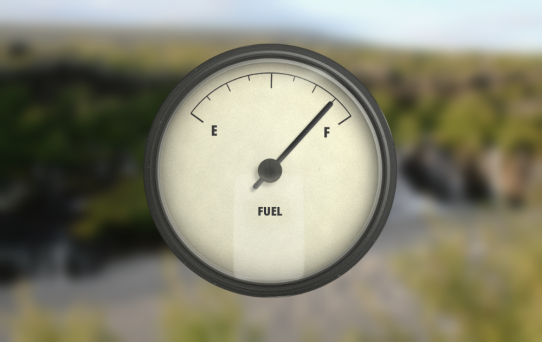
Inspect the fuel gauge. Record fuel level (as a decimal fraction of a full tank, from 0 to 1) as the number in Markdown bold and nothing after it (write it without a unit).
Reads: **0.875**
